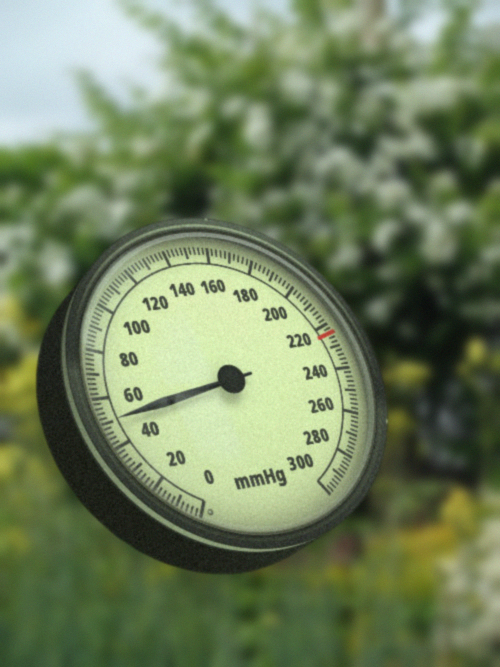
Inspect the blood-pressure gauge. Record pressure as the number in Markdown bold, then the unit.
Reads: **50** mmHg
